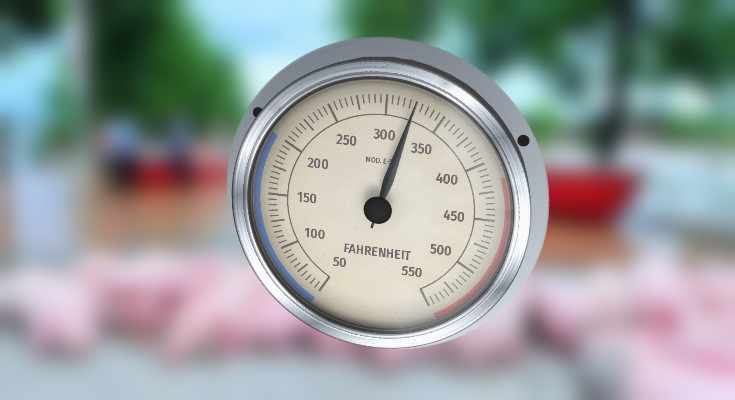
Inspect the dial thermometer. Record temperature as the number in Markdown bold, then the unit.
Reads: **325** °F
